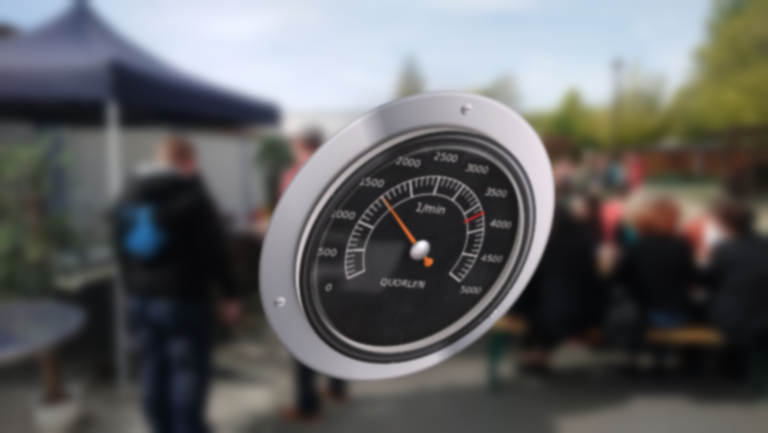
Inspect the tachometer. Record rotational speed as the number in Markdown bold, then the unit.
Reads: **1500** rpm
